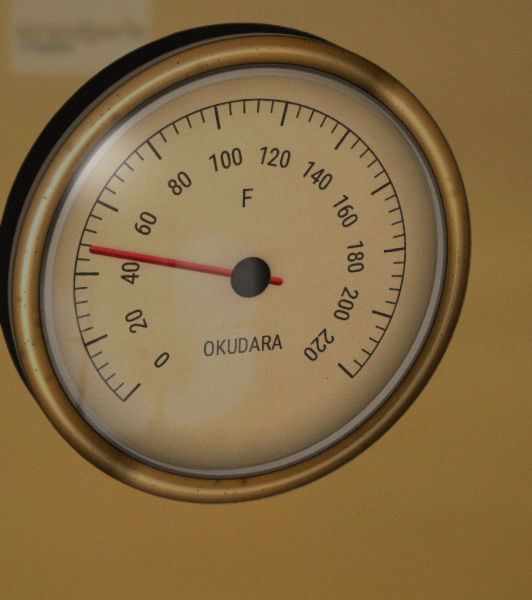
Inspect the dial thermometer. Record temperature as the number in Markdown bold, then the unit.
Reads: **48** °F
